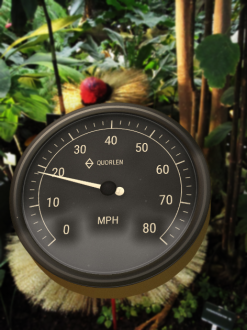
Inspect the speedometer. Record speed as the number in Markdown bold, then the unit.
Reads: **18** mph
